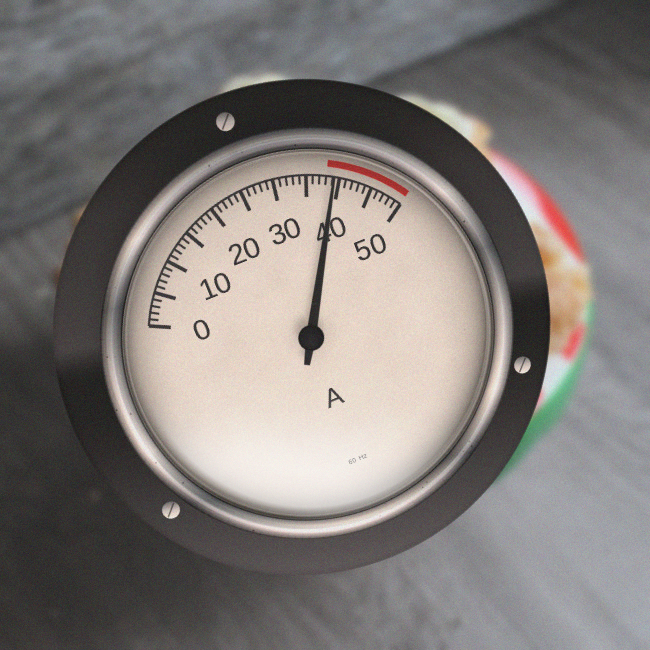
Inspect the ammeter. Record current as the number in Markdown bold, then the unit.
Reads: **39** A
